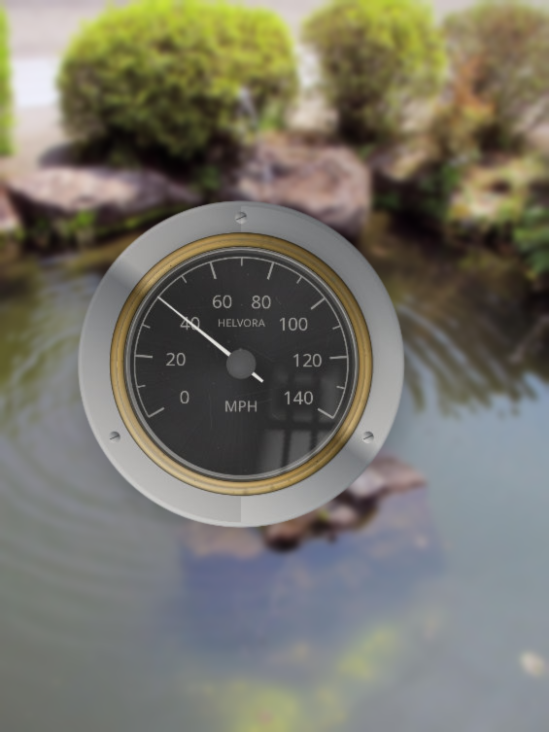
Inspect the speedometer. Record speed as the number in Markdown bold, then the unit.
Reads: **40** mph
